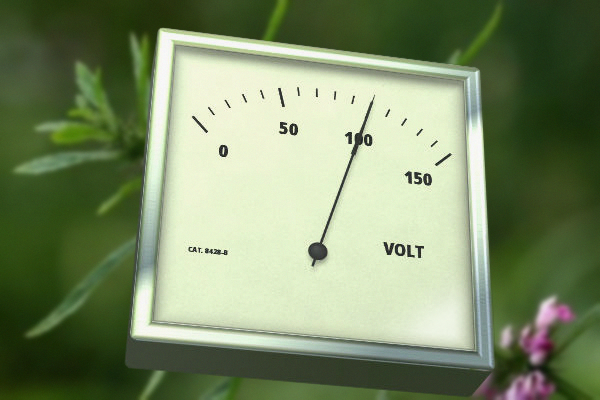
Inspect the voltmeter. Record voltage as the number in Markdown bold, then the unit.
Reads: **100** V
